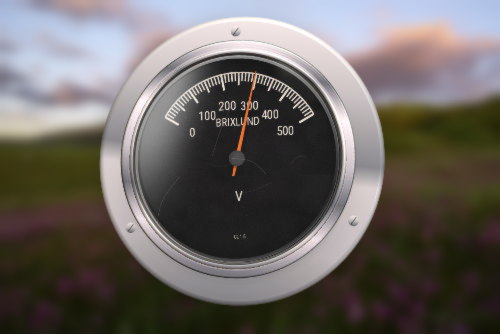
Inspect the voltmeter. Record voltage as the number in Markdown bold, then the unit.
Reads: **300** V
